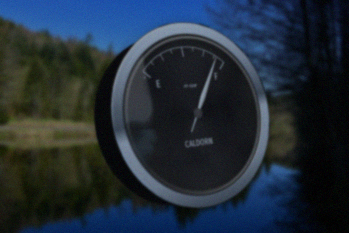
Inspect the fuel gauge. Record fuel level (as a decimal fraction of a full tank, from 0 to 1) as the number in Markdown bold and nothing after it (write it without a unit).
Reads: **0.875**
